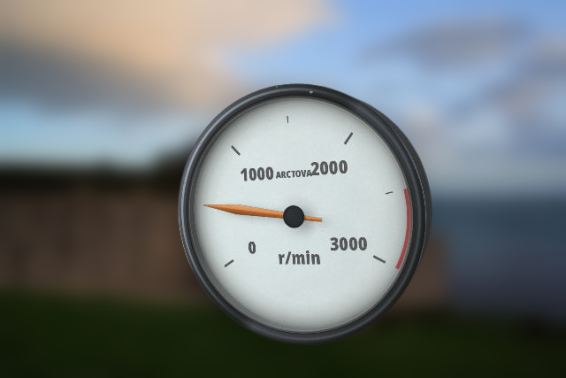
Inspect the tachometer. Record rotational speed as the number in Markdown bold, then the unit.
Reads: **500** rpm
